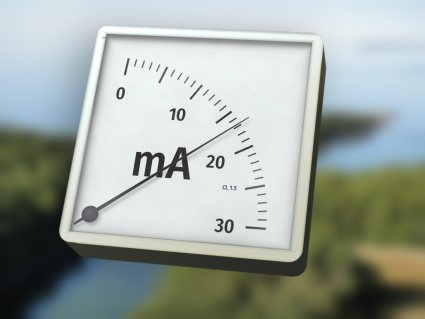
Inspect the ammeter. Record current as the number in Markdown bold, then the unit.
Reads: **17** mA
